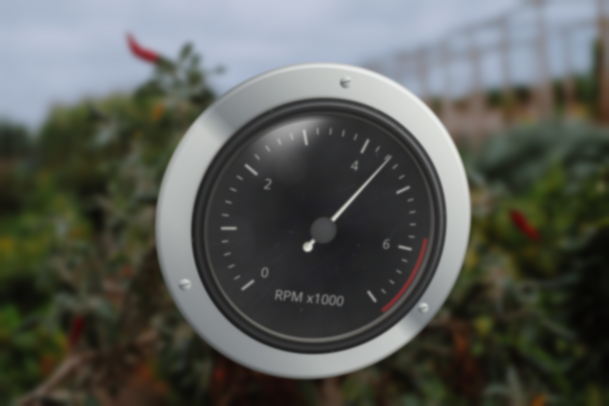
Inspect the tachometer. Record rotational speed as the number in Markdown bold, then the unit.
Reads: **4400** rpm
